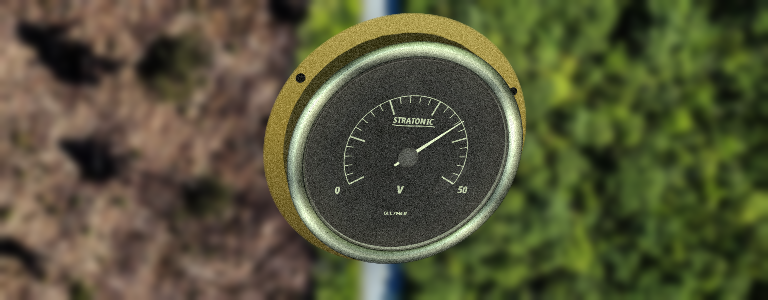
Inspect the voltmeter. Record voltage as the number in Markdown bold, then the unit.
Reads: **36** V
